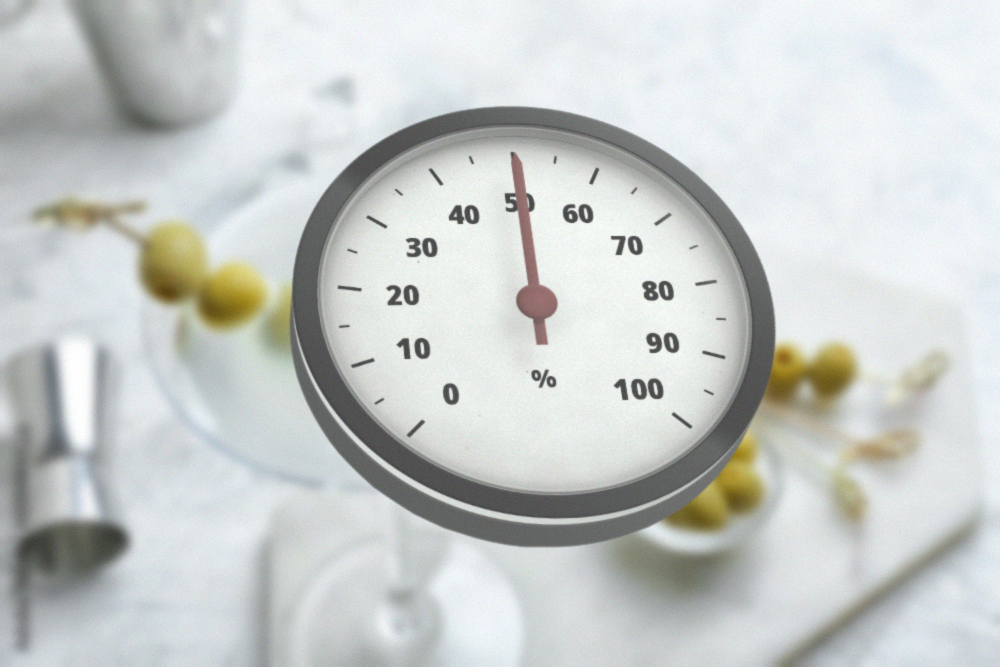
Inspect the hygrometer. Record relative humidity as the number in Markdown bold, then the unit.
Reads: **50** %
